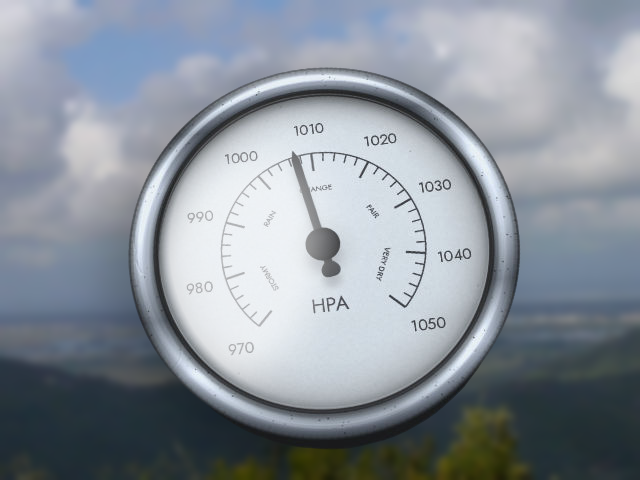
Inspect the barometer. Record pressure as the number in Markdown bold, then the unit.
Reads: **1007** hPa
